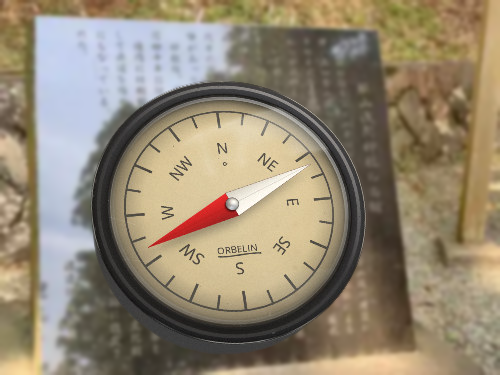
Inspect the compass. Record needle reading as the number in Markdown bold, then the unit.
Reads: **247.5** °
